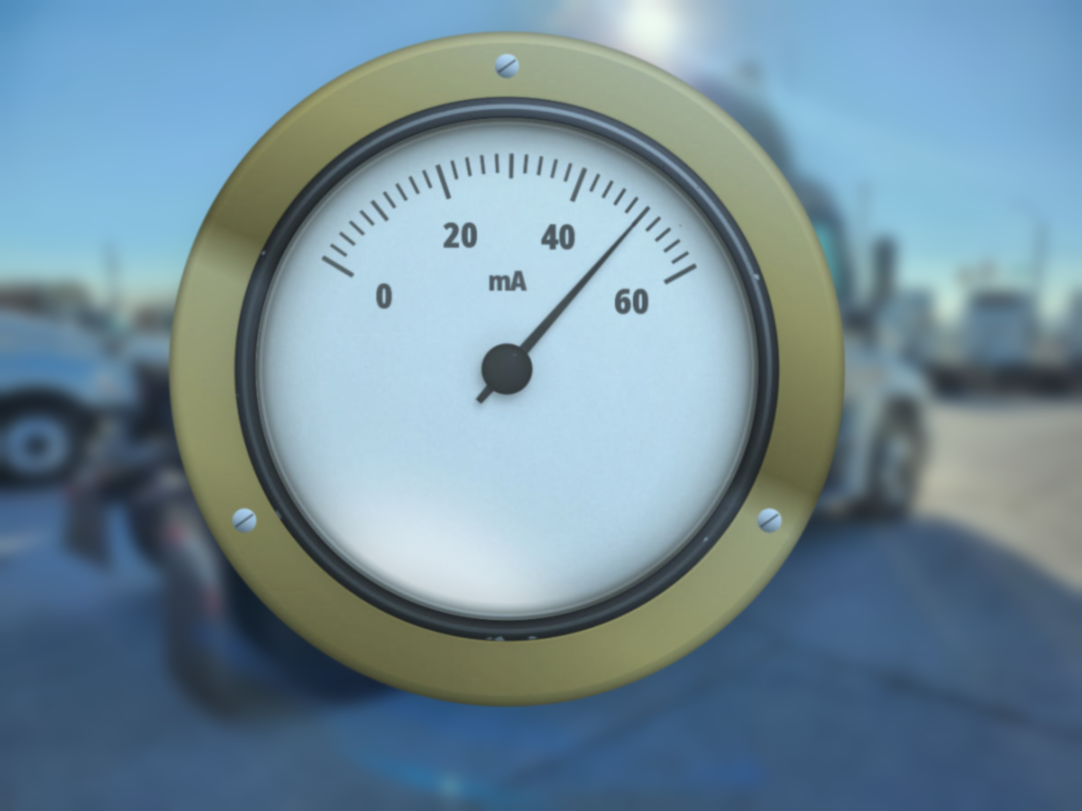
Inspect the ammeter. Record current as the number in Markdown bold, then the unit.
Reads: **50** mA
